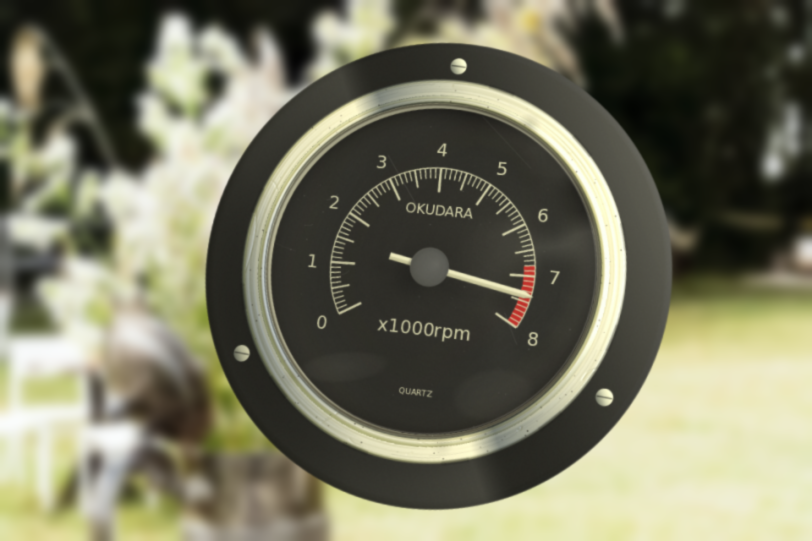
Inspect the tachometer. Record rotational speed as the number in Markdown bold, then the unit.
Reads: **7400** rpm
